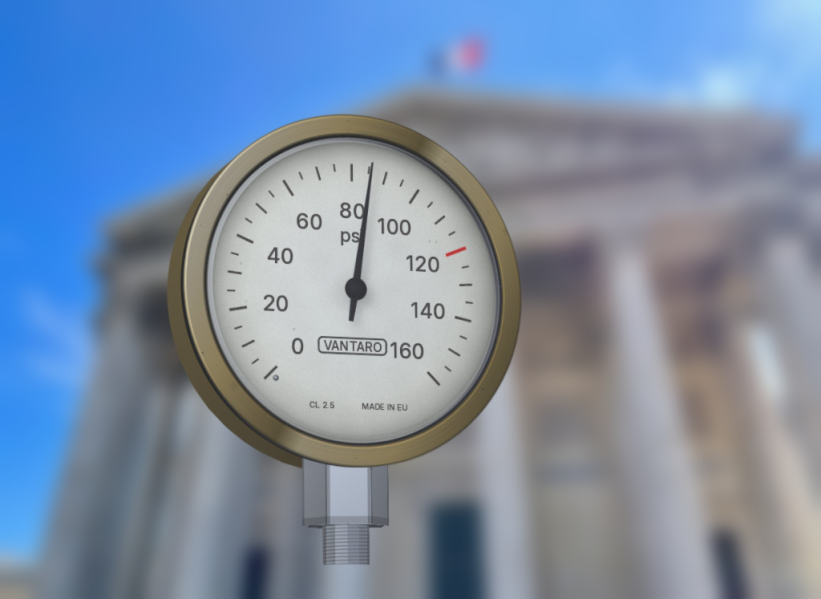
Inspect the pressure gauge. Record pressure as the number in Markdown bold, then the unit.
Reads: **85** psi
